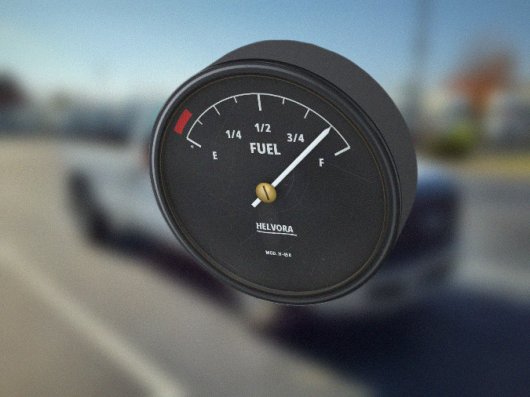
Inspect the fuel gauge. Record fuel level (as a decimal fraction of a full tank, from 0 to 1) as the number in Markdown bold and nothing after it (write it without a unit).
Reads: **0.875**
